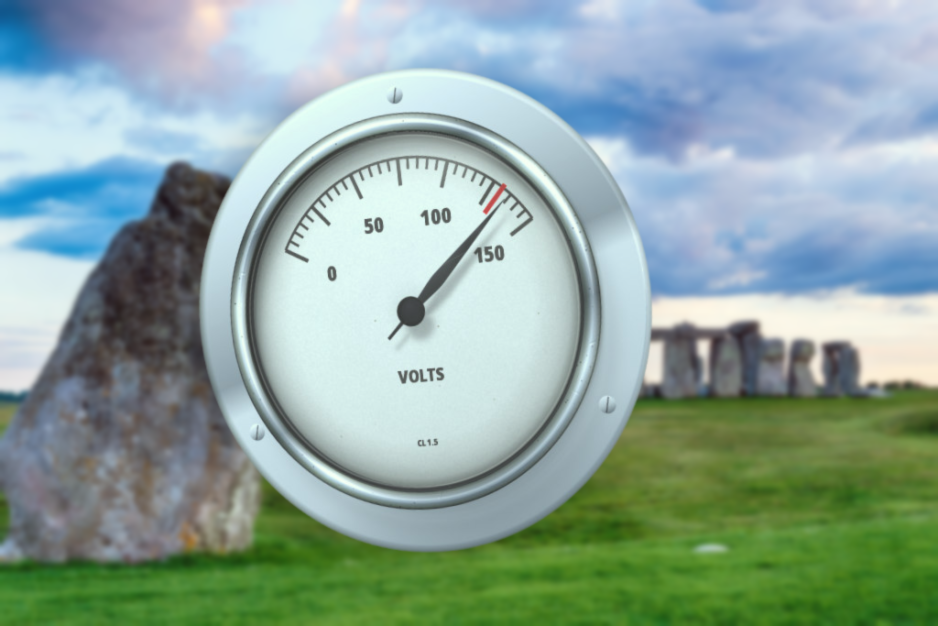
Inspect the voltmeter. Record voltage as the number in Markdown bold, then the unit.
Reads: **135** V
